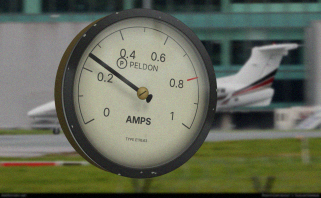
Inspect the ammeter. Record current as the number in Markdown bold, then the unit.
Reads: **0.25** A
